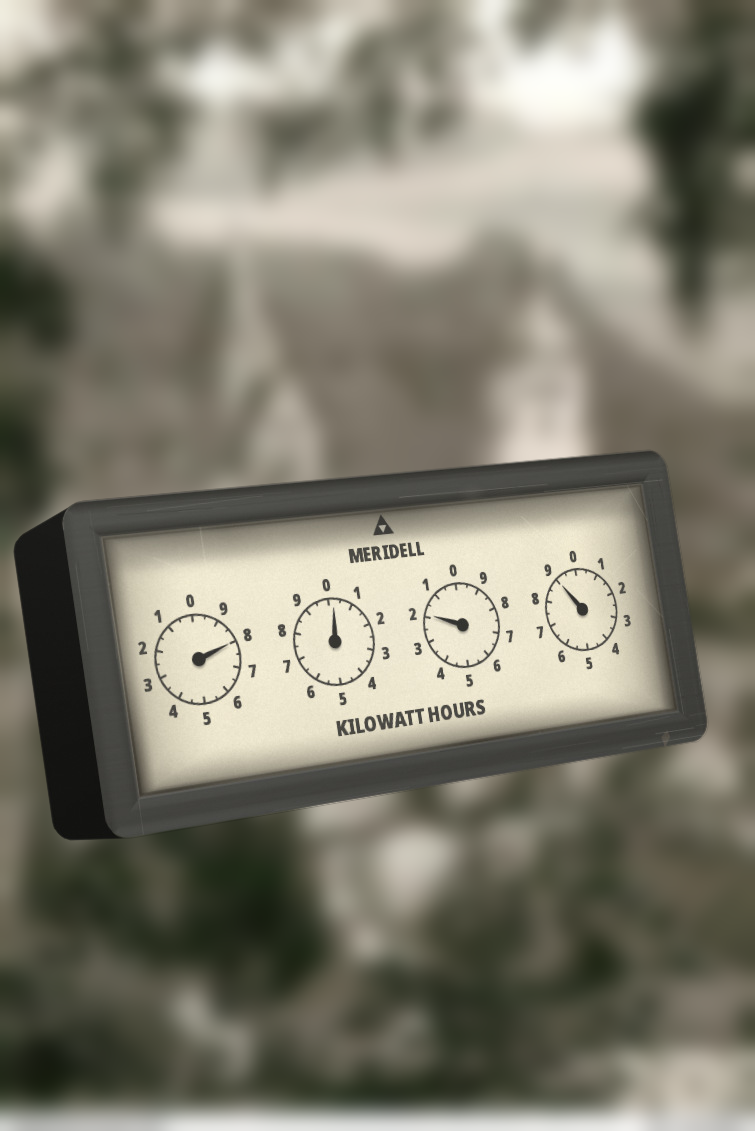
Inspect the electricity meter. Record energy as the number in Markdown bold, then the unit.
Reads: **8019** kWh
